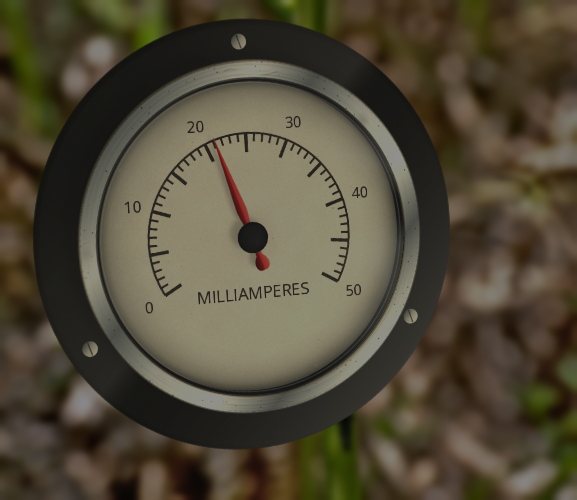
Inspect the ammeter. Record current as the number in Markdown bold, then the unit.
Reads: **21** mA
